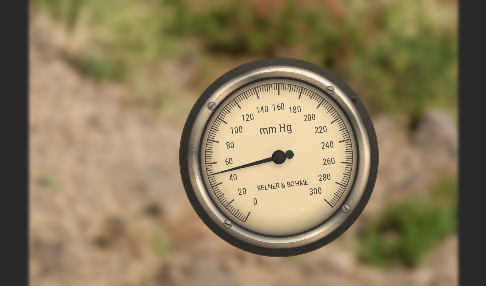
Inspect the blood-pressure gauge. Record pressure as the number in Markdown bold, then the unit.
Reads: **50** mmHg
